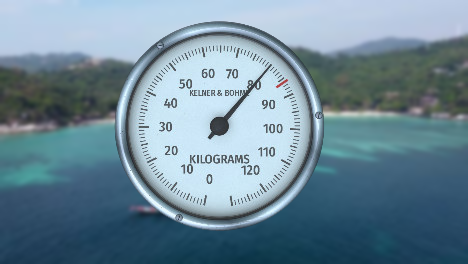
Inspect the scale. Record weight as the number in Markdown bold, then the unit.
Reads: **80** kg
